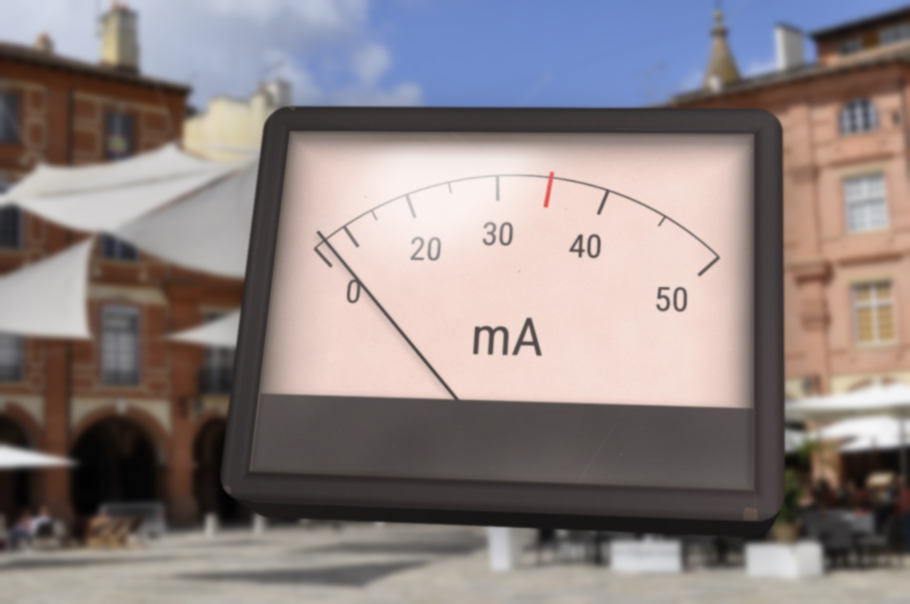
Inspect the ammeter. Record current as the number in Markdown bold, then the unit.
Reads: **5** mA
